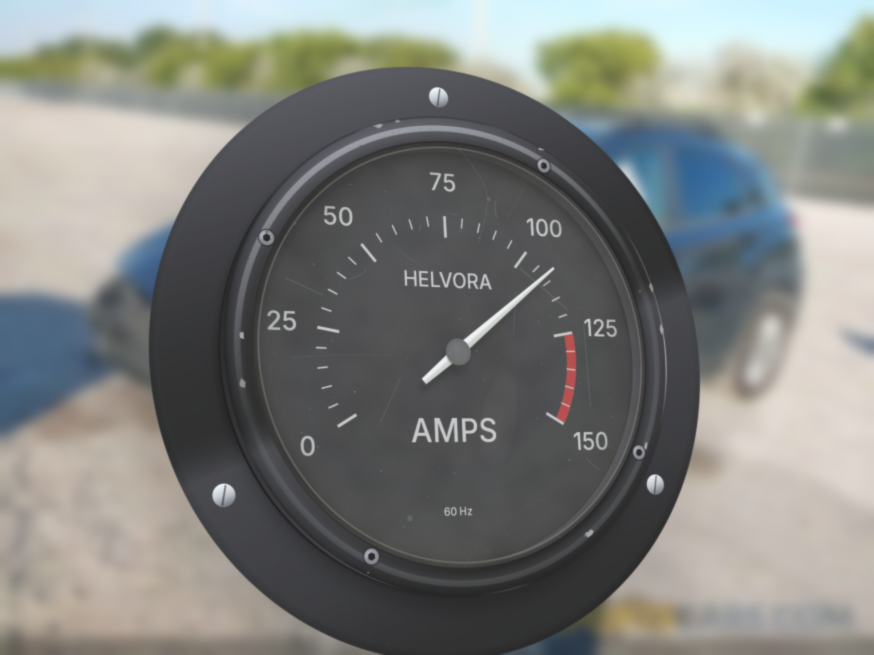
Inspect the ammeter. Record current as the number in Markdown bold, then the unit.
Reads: **107.5** A
